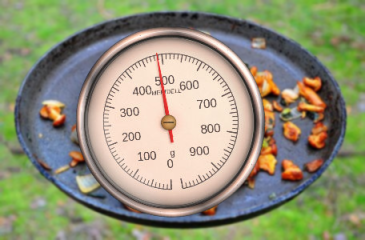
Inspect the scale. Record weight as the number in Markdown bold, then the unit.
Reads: **490** g
